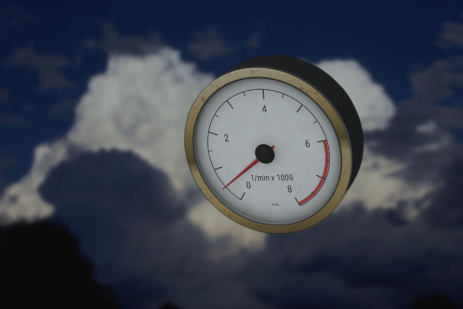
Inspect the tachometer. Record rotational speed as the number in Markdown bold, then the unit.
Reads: **500** rpm
